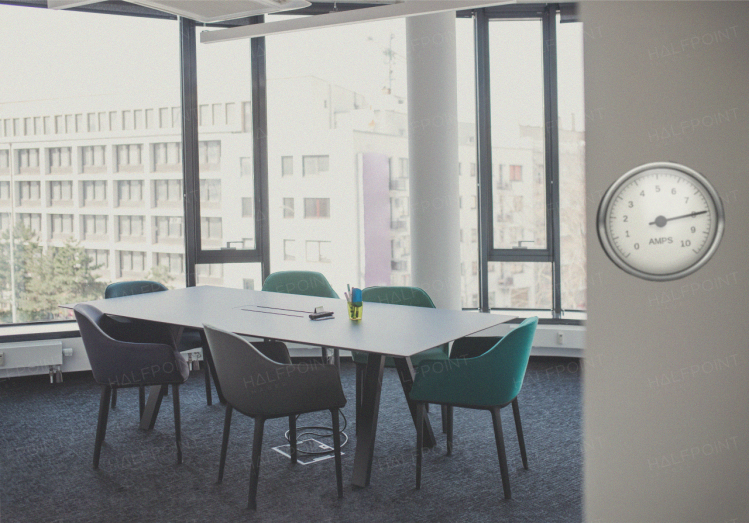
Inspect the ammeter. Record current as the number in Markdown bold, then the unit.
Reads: **8** A
